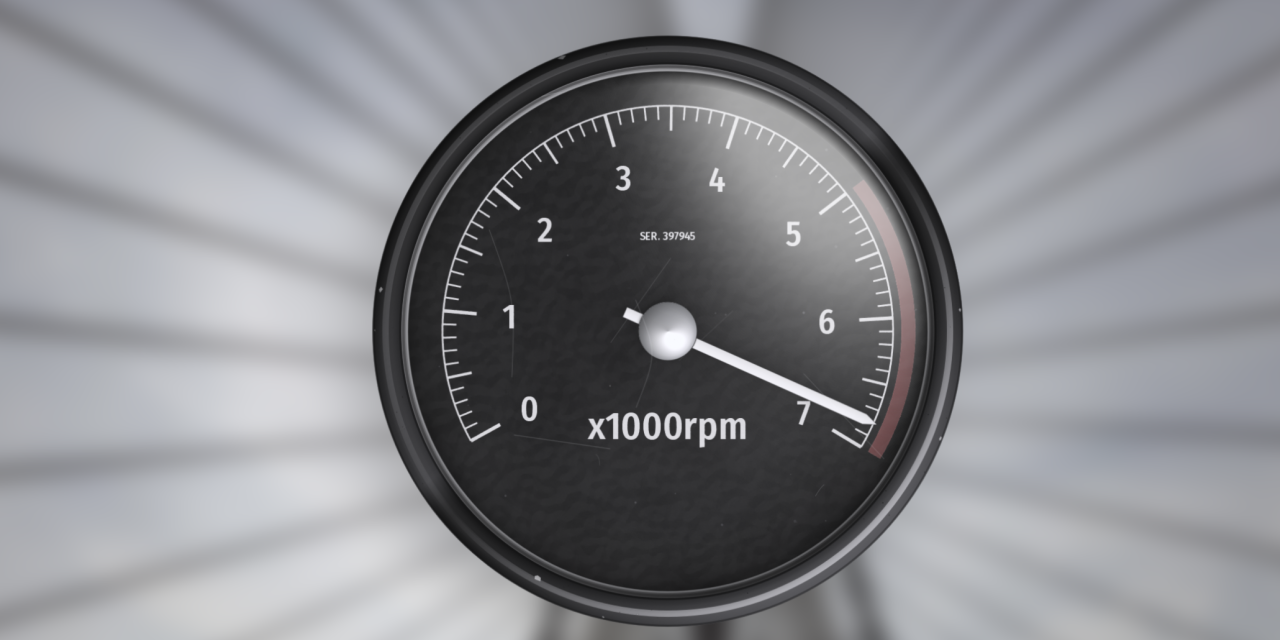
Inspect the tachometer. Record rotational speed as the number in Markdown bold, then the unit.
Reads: **6800** rpm
